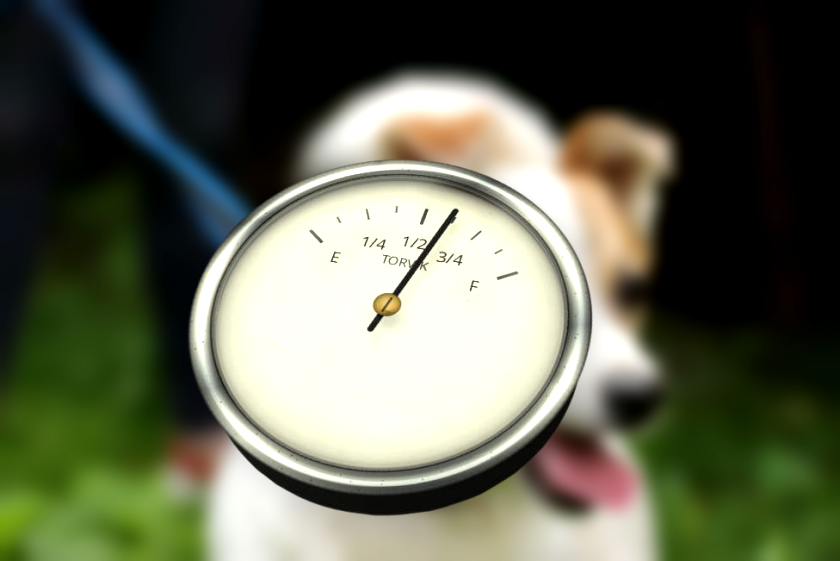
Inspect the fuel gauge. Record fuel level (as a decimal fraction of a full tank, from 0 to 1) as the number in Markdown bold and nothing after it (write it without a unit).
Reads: **0.625**
